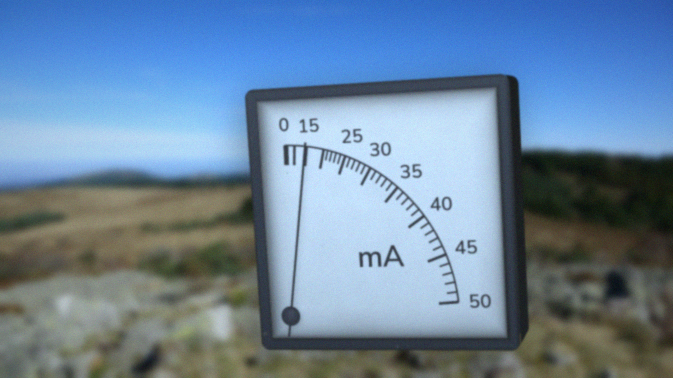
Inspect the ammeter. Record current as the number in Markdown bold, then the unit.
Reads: **15** mA
